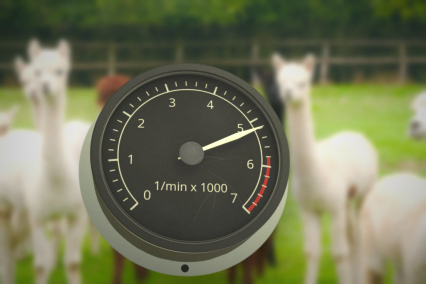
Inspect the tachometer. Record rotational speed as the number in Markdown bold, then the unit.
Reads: **5200** rpm
